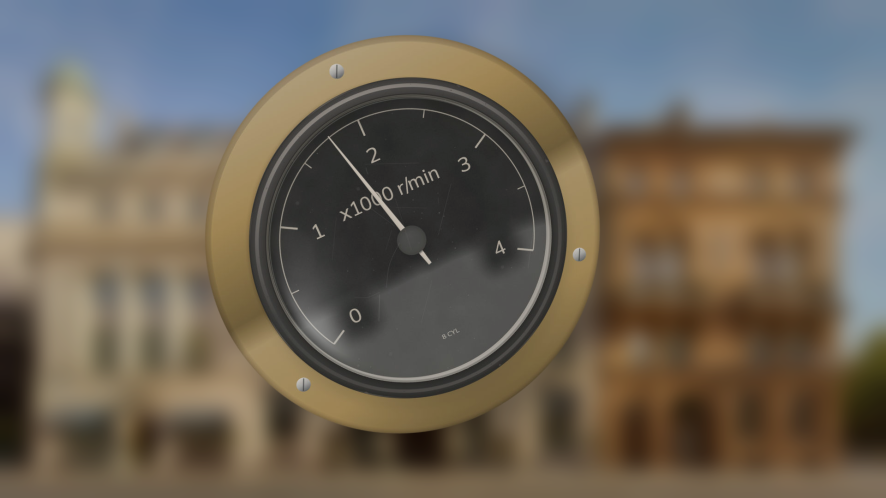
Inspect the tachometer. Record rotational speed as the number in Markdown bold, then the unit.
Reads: **1750** rpm
